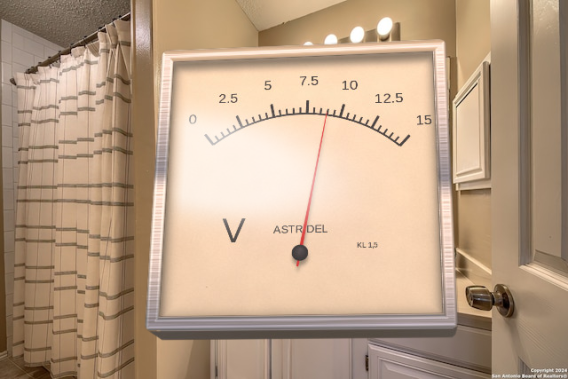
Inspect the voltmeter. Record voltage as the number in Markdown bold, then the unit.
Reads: **9** V
